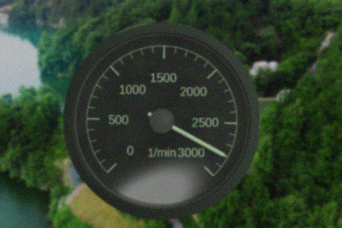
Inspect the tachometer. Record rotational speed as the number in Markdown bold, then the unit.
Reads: **2800** rpm
